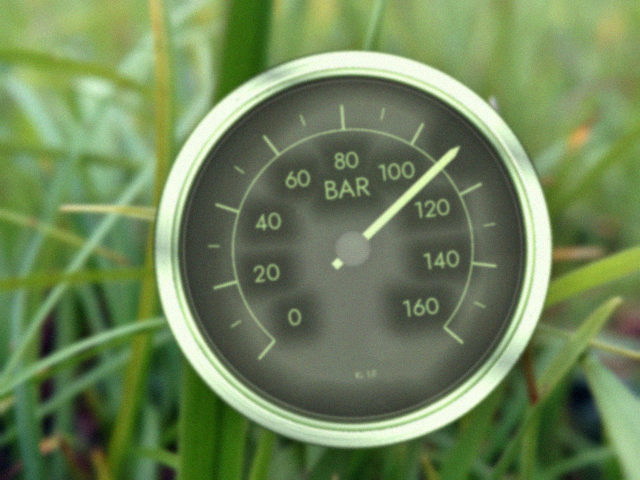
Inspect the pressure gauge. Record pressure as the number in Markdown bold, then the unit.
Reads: **110** bar
